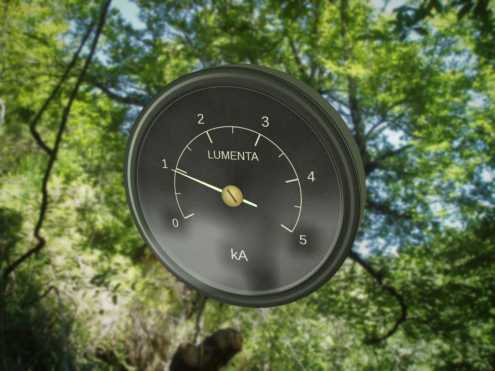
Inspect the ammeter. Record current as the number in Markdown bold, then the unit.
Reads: **1** kA
